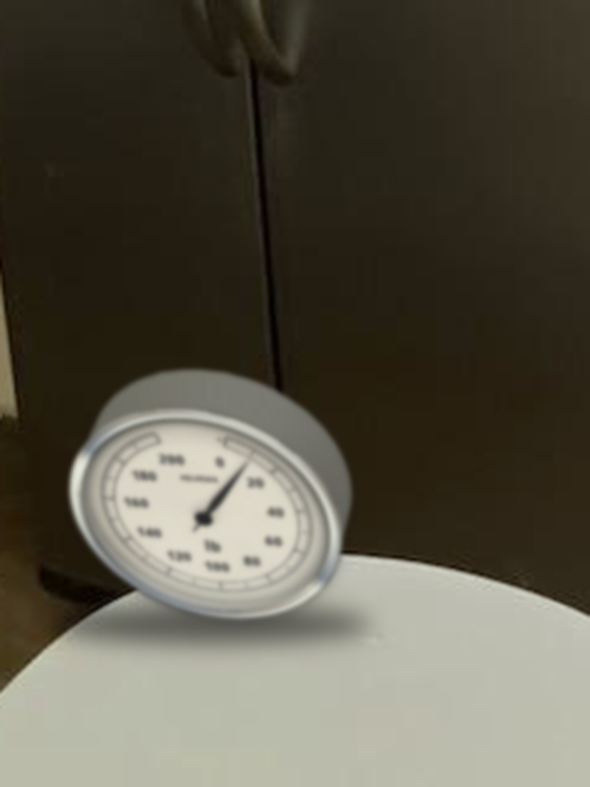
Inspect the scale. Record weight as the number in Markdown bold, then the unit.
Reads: **10** lb
